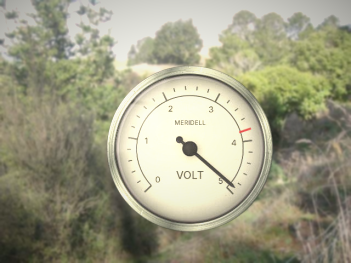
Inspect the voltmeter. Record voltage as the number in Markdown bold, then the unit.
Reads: **4.9** V
